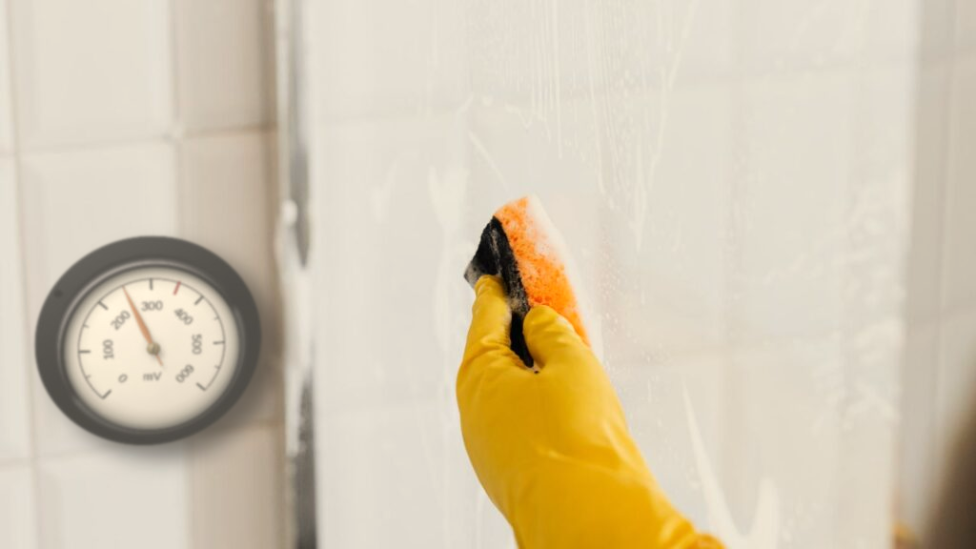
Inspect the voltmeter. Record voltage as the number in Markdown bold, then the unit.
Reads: **250** mV
